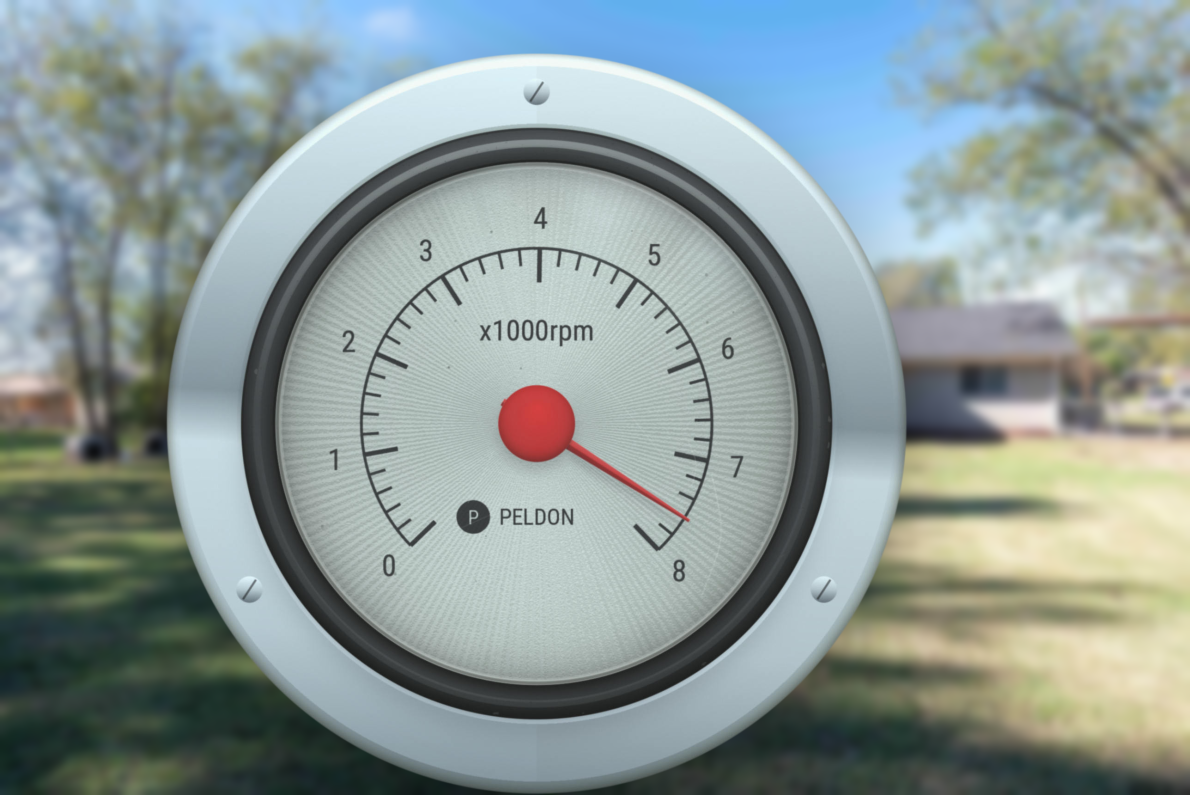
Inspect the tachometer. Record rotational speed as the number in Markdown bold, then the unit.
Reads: **7600** rpm
